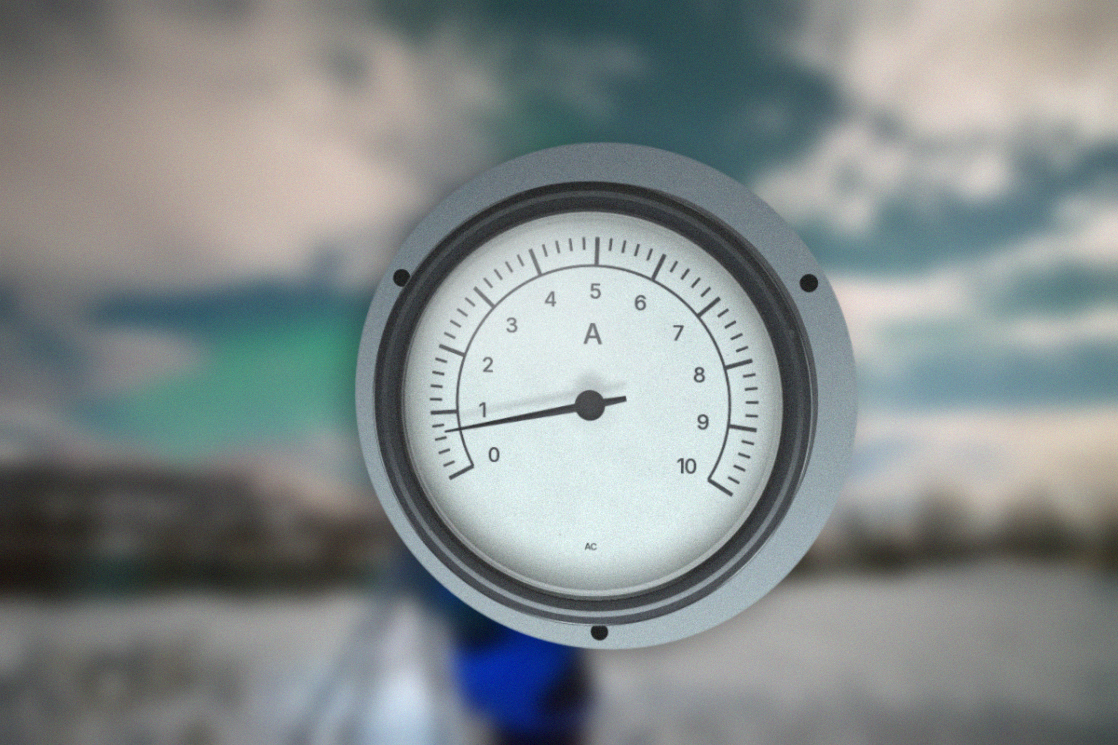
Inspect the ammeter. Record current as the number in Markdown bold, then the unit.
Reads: **0.7** A
